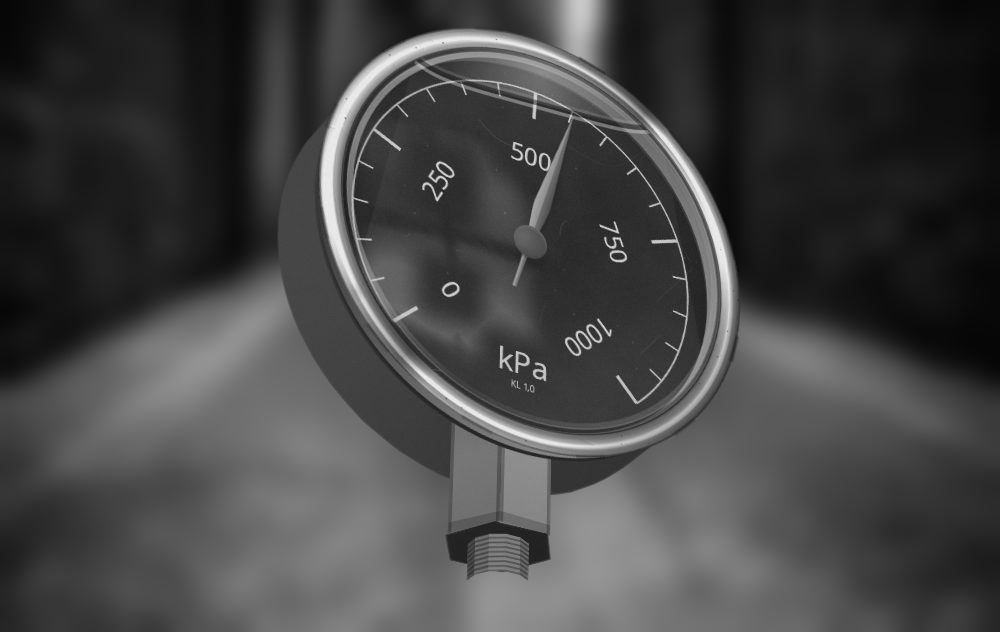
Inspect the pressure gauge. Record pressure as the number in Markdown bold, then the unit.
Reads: **550** kPa
